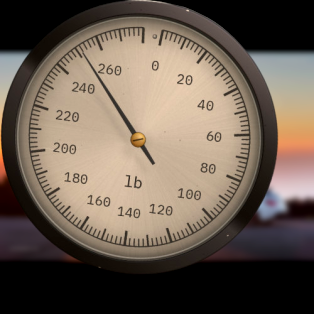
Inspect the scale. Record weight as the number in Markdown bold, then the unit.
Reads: **252** lb
